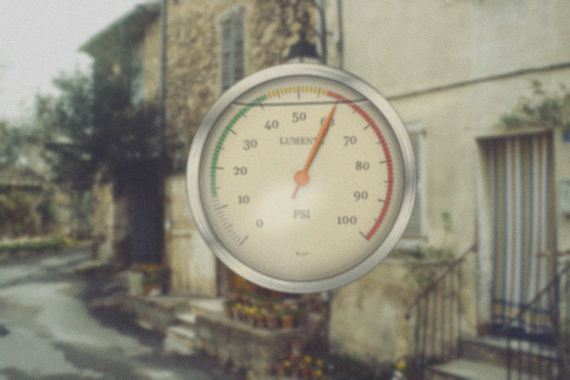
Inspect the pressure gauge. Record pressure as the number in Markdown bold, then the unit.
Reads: **60** psi
